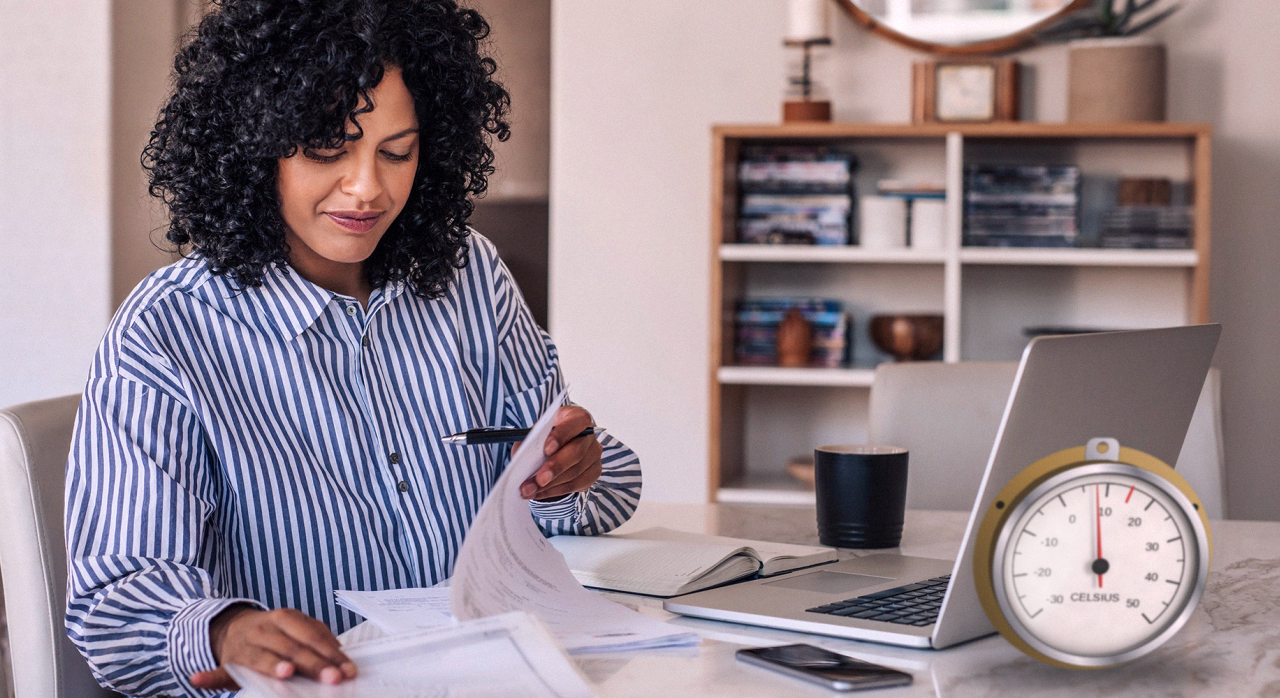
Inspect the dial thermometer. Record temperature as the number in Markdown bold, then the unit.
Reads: **7.5** °C
